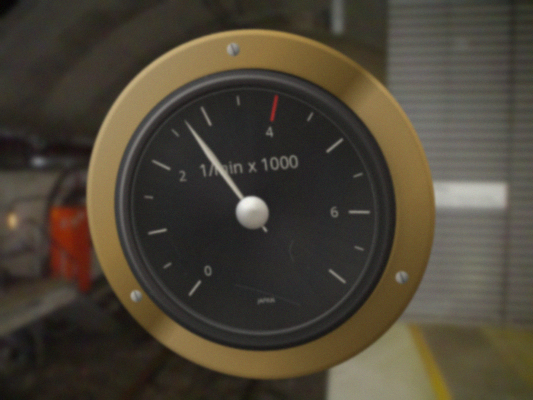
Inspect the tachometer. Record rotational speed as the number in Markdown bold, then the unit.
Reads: **2750** rpm
